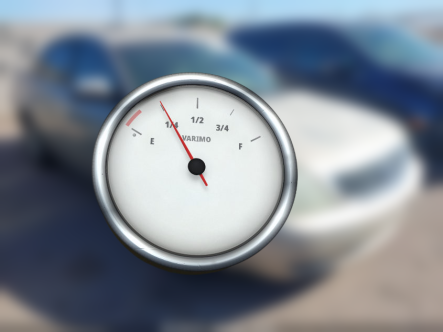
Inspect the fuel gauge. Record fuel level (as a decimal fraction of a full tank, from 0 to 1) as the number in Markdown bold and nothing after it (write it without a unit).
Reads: **0.25**
